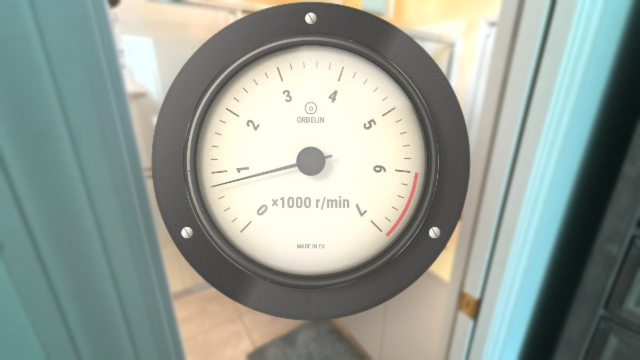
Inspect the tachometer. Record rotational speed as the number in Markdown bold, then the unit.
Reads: **800** rpm
